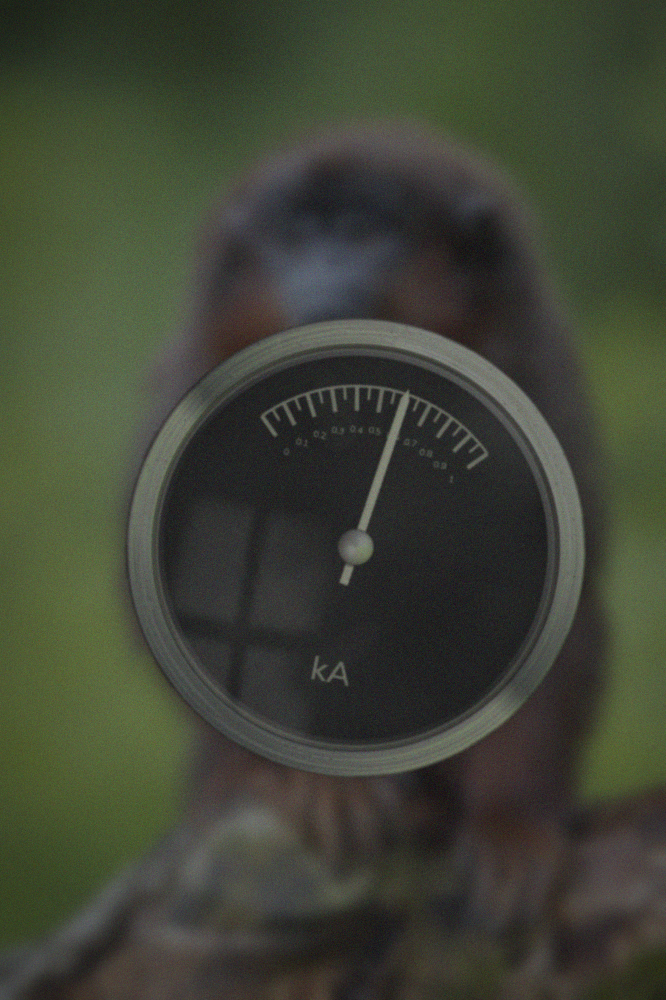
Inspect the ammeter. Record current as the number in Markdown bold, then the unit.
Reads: **0.6** kA
